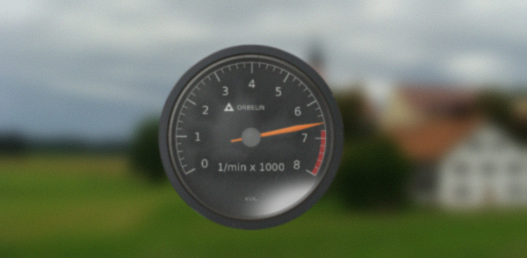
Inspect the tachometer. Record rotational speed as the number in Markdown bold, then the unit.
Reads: **6600** rpm
